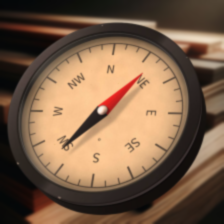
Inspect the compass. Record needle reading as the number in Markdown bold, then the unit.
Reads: **40** °
